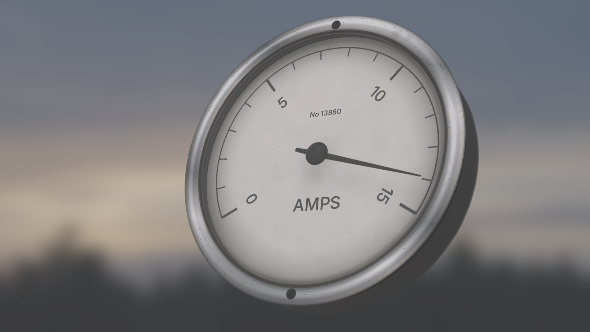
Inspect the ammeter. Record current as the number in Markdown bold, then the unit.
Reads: **14** A
